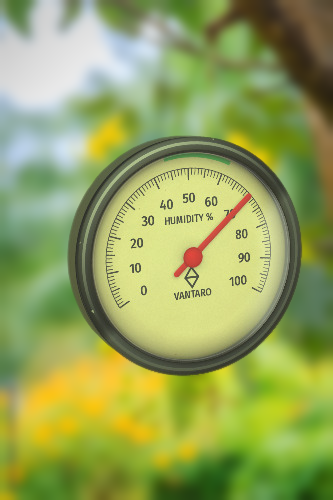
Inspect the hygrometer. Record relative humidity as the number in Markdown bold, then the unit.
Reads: **70** %
